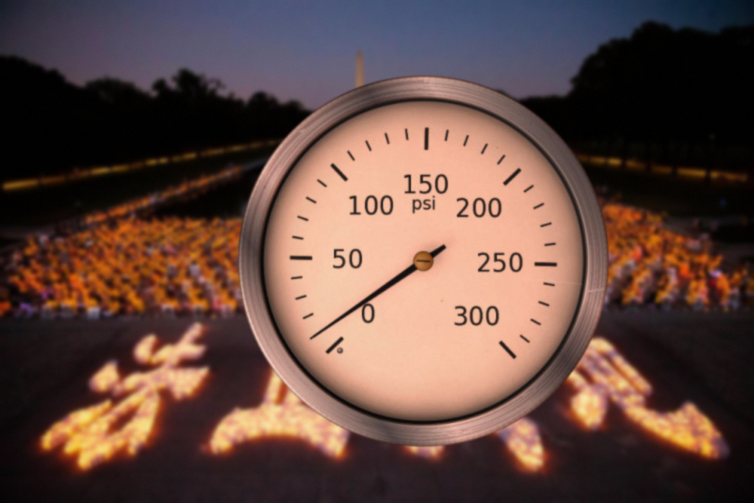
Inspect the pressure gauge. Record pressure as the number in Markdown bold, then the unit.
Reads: **10** psi
